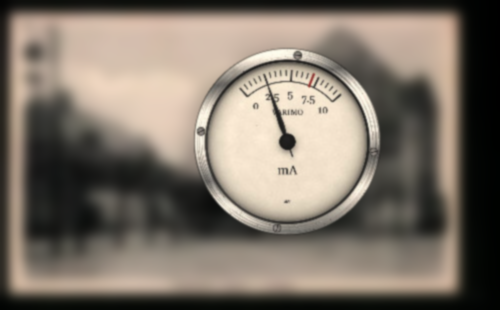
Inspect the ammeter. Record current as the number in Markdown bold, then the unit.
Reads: **2.5** mA
